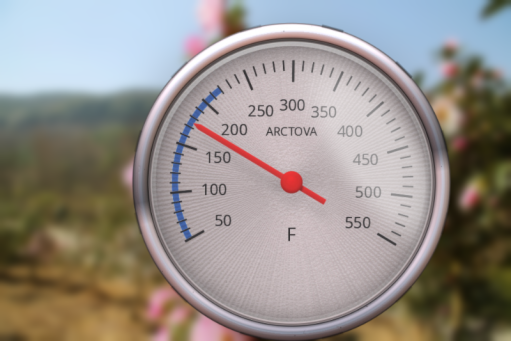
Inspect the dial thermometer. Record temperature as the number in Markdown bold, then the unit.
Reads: **175** °F
